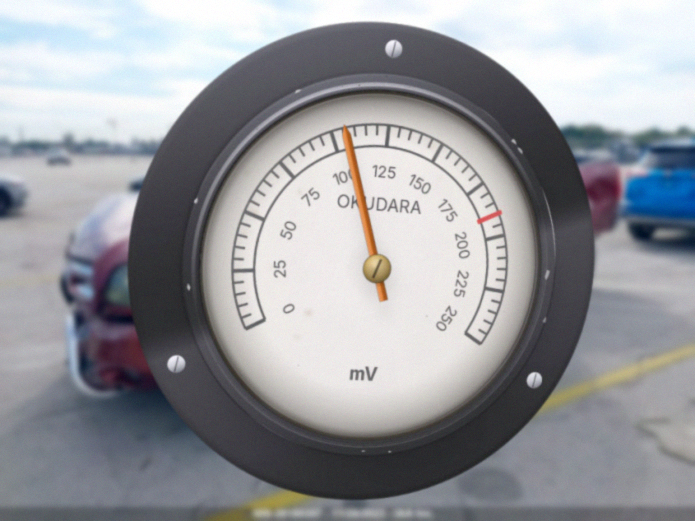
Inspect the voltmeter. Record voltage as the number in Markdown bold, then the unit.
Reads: **105** mV
